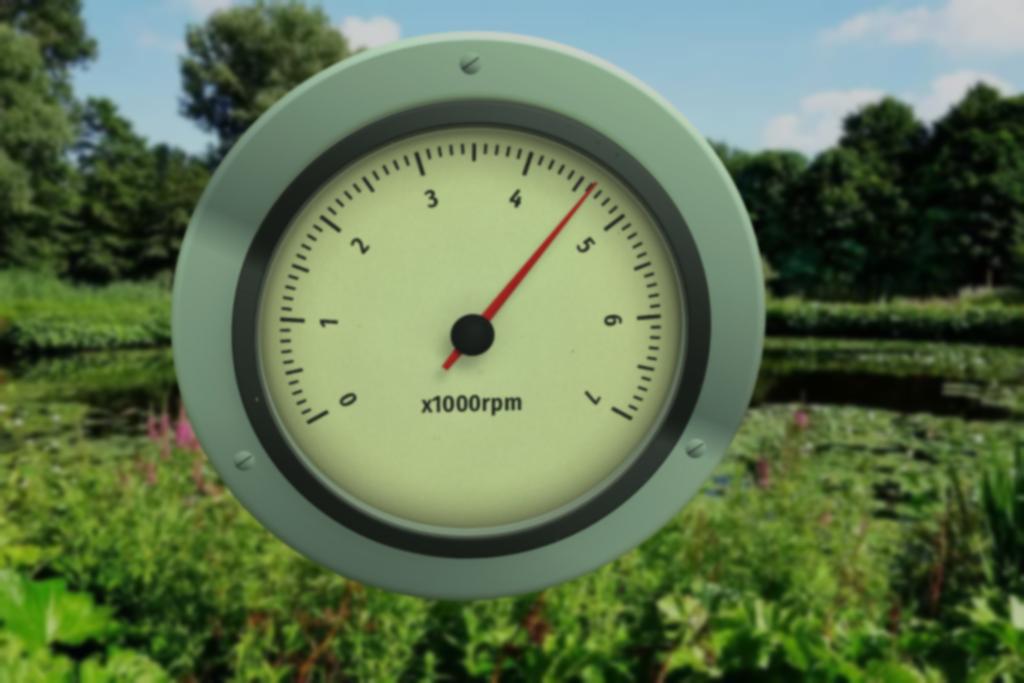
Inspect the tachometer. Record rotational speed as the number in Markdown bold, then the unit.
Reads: **4600** rpm
